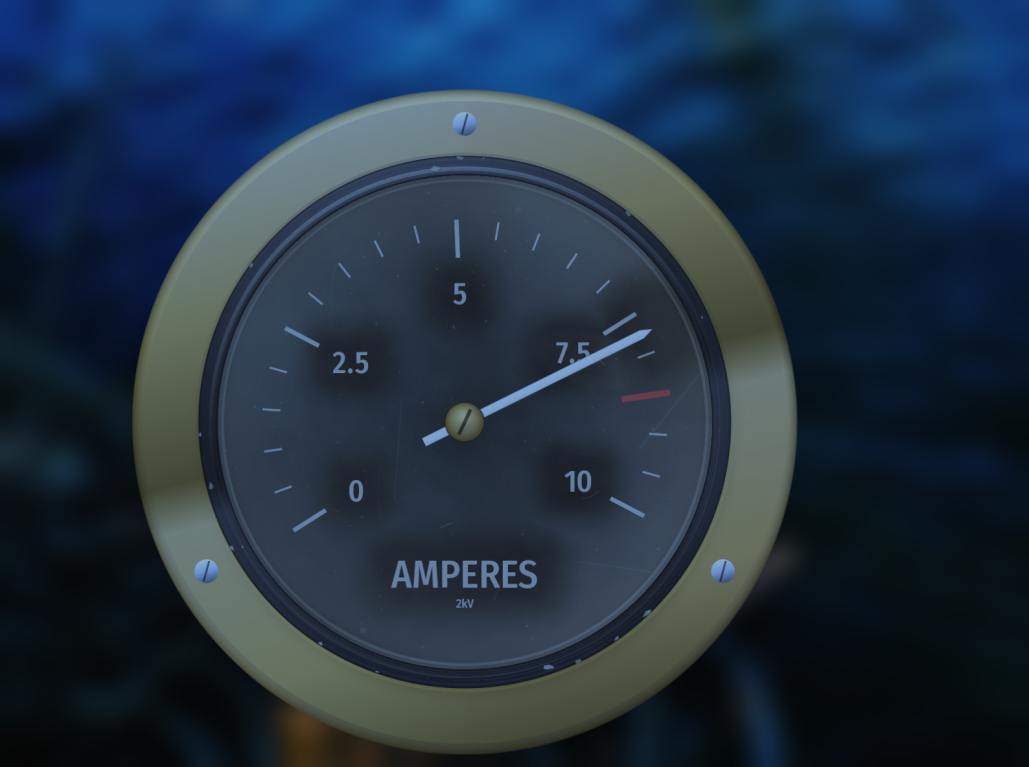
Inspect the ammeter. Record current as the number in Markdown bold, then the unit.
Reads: **7.75** A
